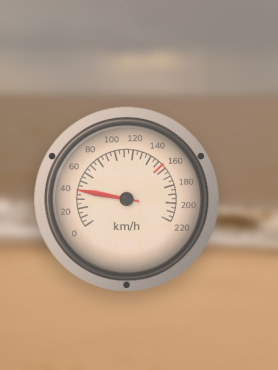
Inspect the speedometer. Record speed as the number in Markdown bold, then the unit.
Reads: **40** km/h
